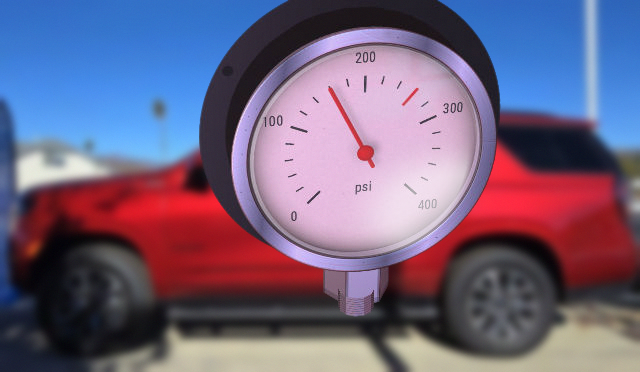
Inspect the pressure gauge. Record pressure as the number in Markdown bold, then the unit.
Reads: **160** psi
